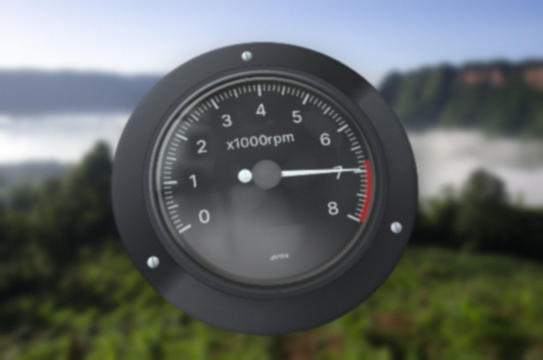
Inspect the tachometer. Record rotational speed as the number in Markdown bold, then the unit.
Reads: **7000** rpm
